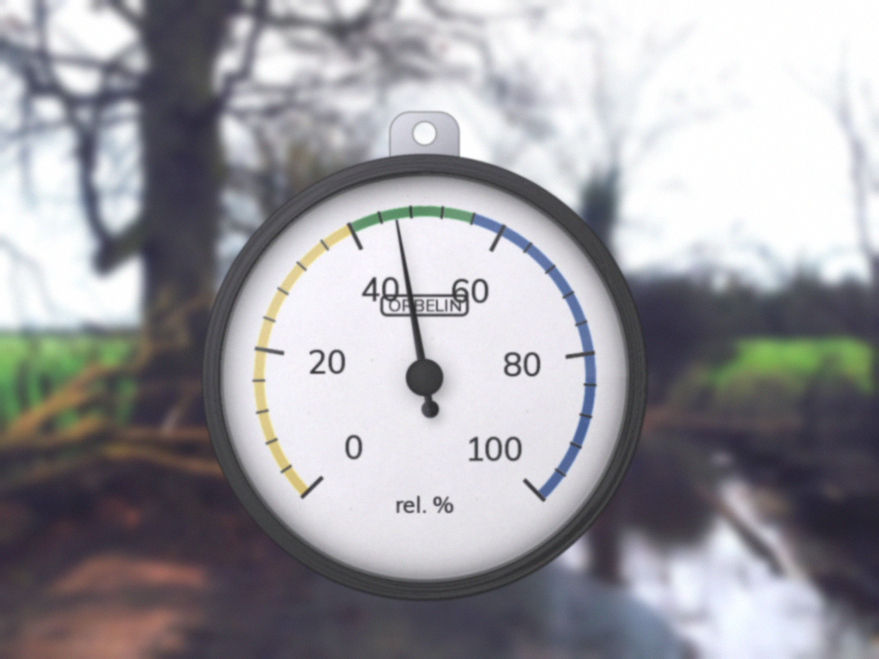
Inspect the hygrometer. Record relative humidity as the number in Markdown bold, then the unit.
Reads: **46** %
